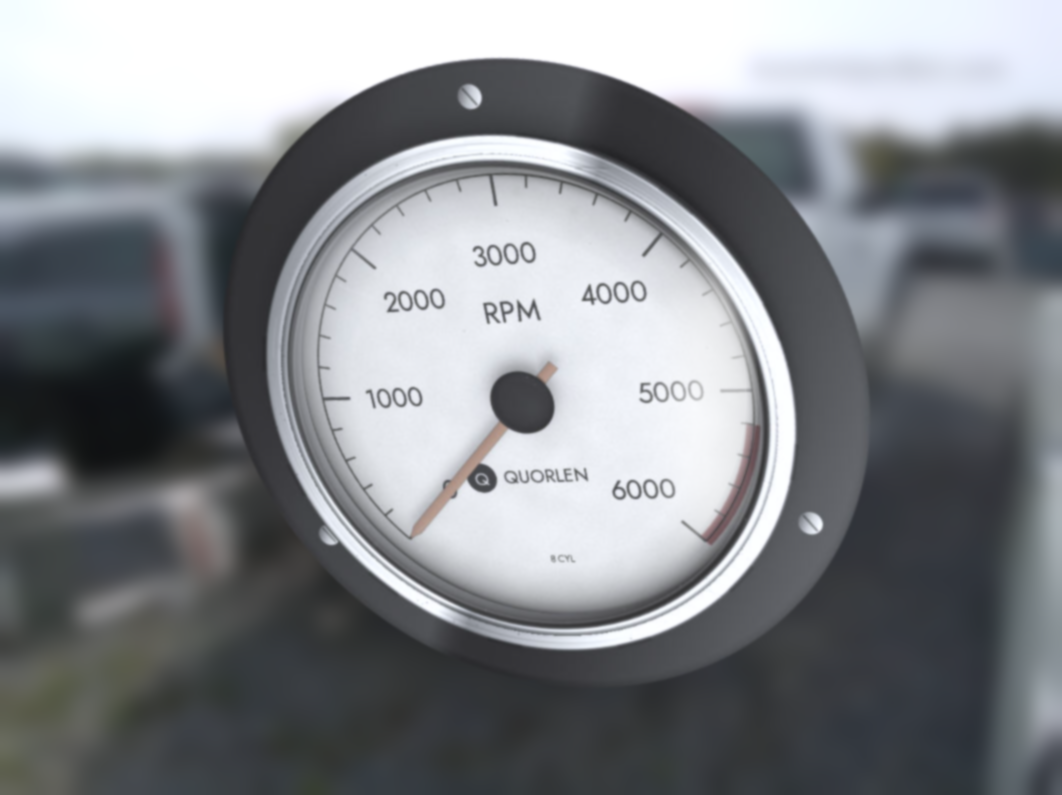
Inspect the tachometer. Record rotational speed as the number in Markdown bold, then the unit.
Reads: **0** rpm
